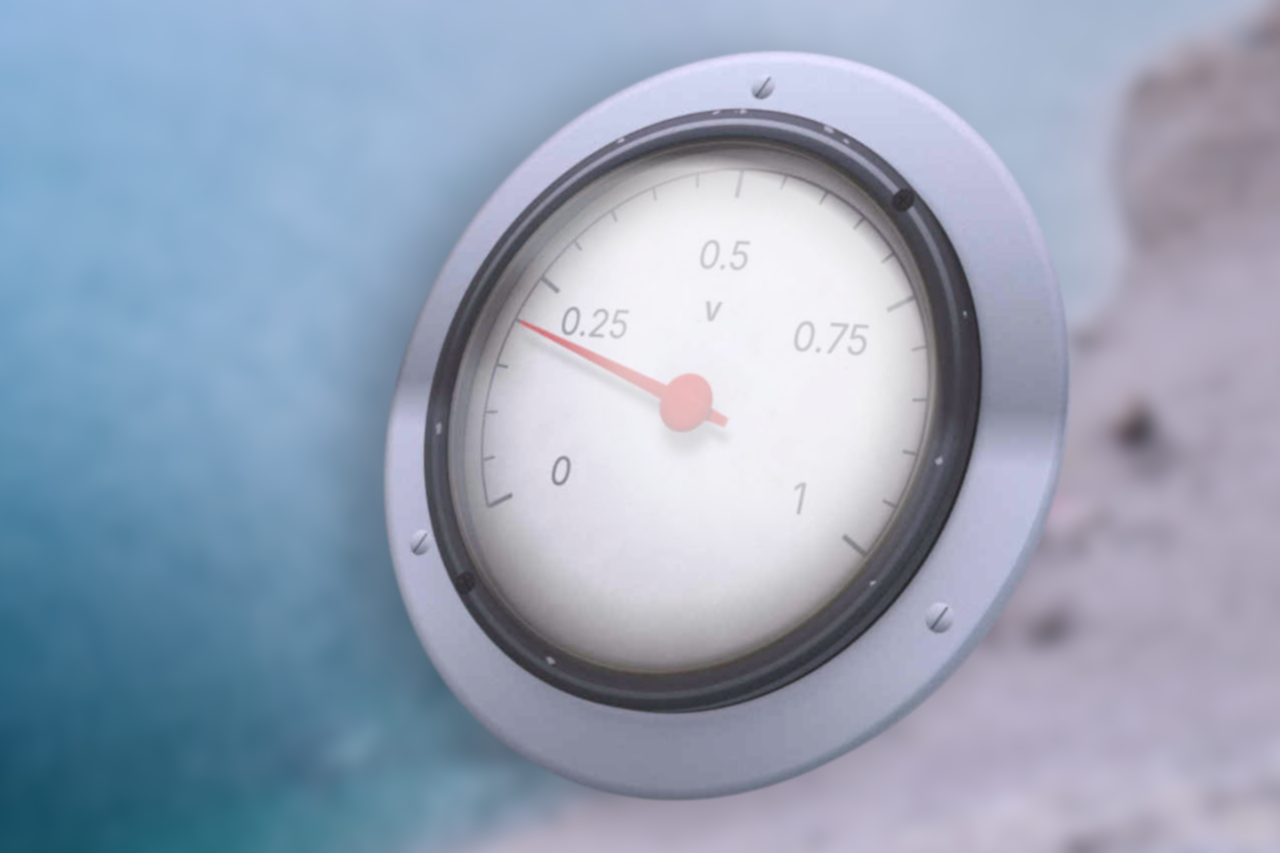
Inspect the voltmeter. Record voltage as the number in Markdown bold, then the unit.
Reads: **0.2** V
